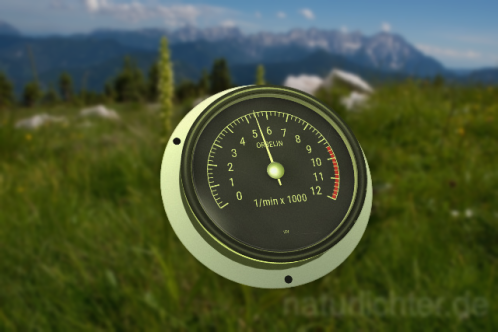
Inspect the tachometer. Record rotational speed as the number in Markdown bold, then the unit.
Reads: **5400** rpm
